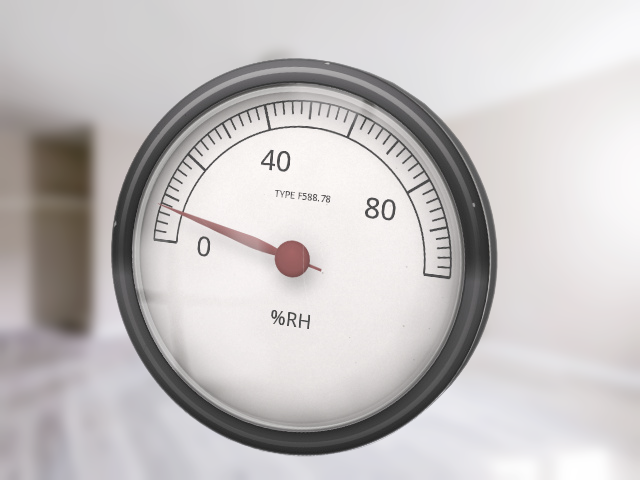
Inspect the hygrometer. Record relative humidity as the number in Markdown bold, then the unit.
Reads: **8** %
